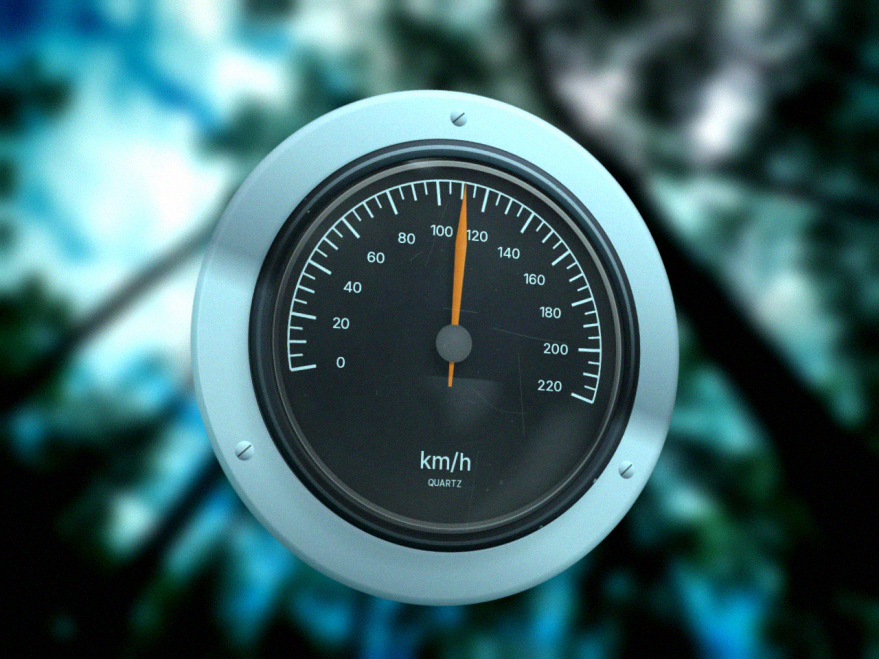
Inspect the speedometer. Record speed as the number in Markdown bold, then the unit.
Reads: **110** km/h
